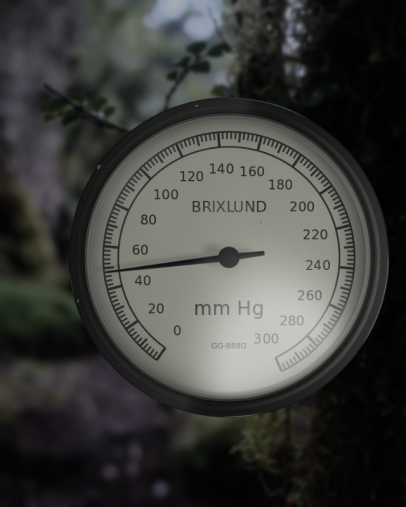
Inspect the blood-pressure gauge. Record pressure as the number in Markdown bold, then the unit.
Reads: **48** mmHg
